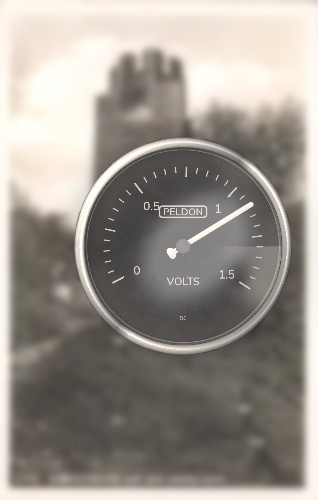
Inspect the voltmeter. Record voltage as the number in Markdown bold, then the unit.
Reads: **1.1** V
